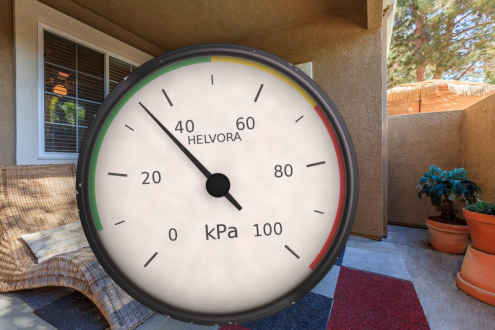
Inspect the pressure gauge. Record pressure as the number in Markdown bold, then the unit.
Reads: **35** kPa
